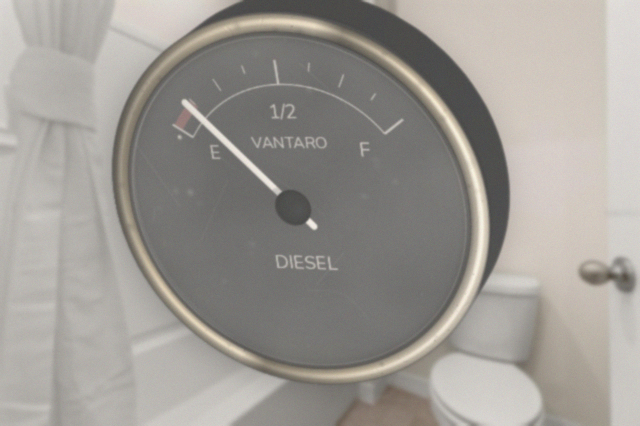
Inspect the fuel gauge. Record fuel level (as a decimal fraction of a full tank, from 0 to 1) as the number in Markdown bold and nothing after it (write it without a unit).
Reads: **0.125**
